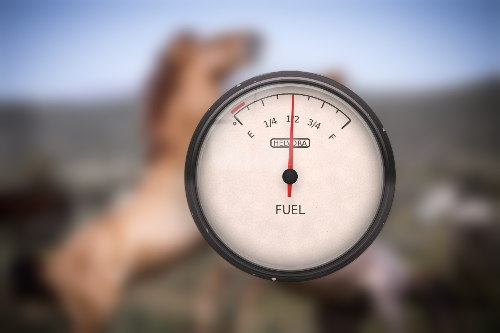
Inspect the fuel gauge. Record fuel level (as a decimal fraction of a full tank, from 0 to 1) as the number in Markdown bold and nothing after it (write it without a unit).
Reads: **0.5**
